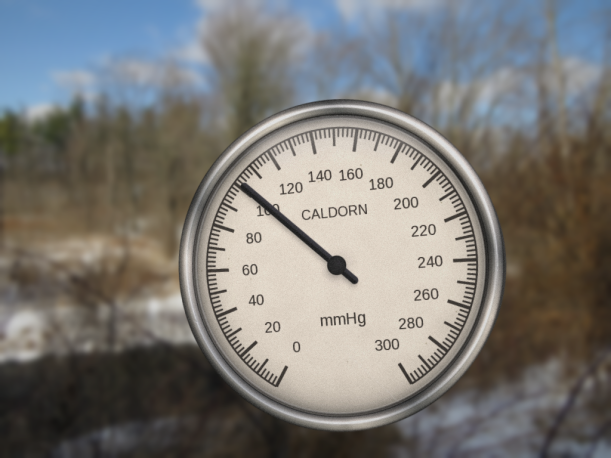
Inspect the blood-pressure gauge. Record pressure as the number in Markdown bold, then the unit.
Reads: **102** mmHg
